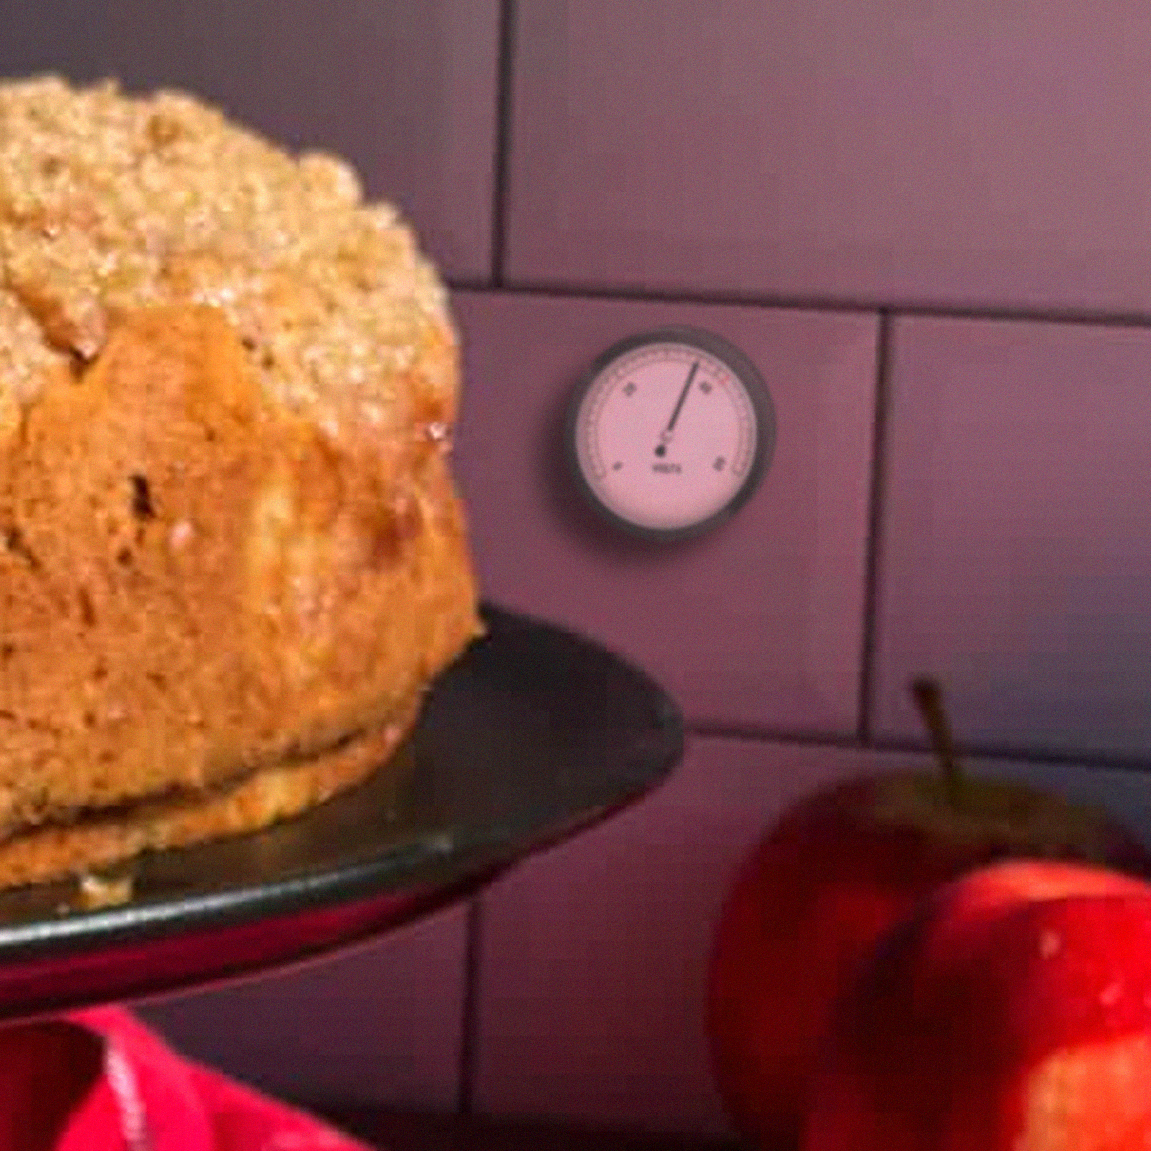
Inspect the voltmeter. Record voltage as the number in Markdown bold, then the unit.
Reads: **36** V
